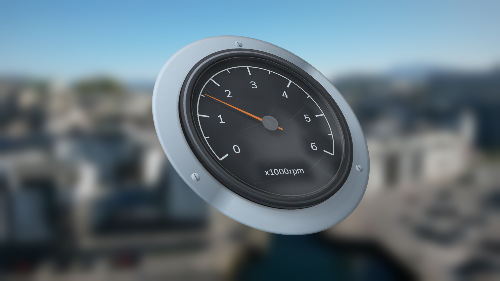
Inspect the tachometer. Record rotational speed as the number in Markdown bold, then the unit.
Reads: **1500** rpm
